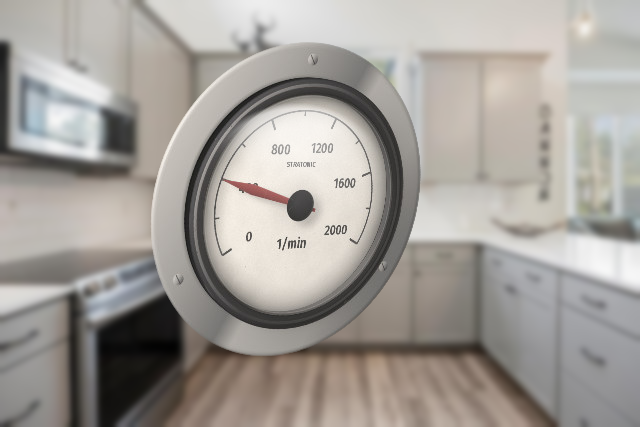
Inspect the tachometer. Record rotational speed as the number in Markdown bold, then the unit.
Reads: **400** rpm
